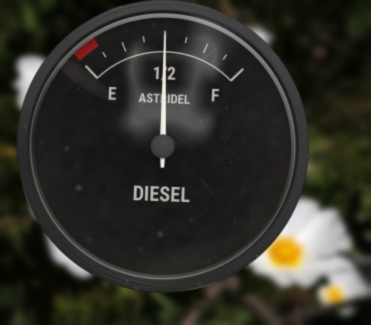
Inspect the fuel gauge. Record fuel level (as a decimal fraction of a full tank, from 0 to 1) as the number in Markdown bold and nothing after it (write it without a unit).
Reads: **0.5**
